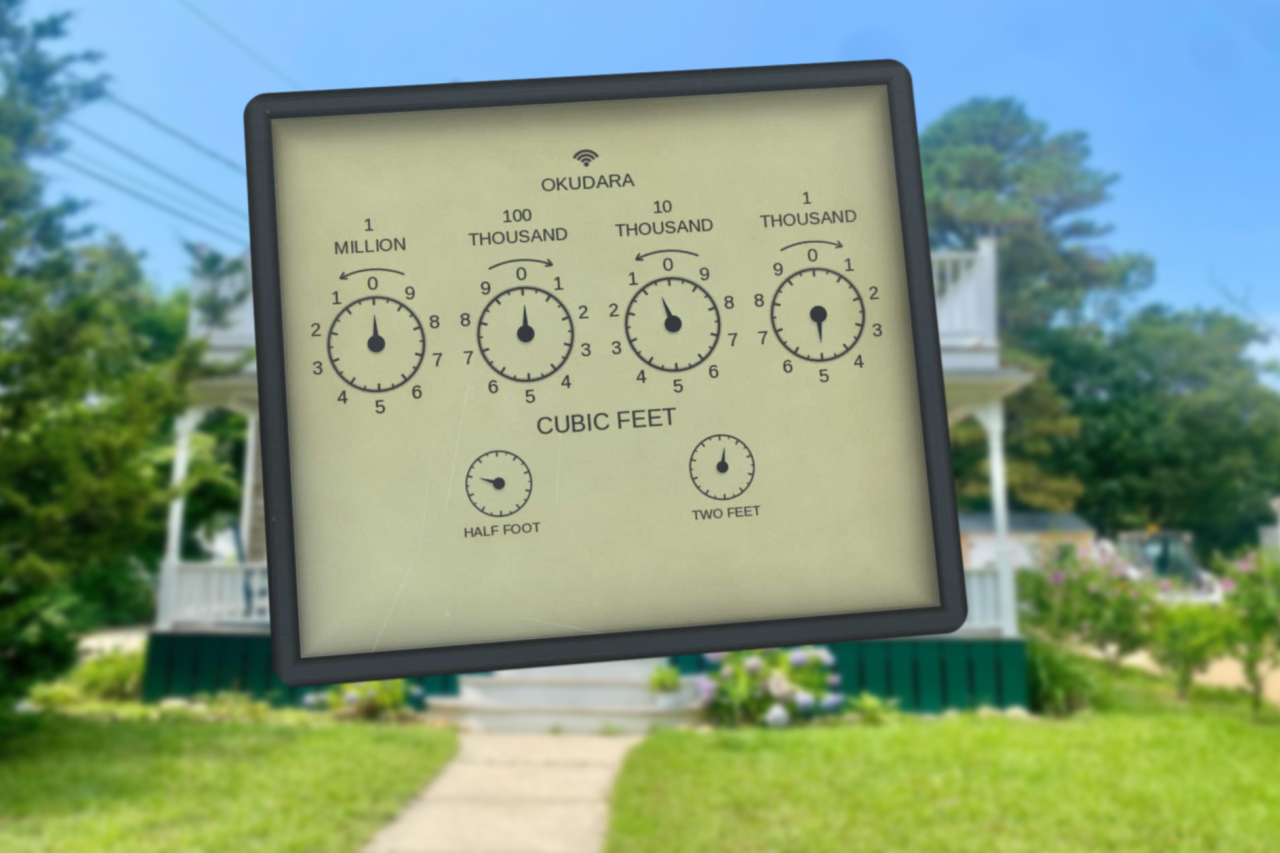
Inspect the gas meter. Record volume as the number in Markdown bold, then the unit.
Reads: **500** ft³
